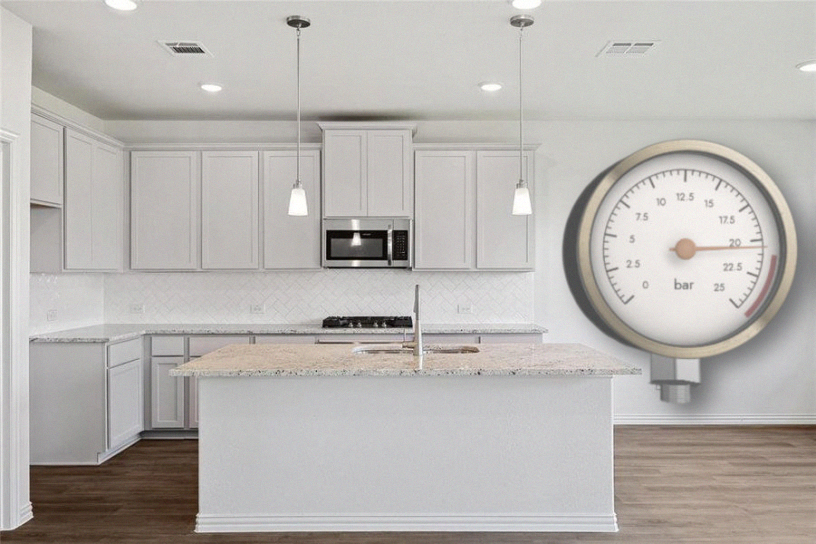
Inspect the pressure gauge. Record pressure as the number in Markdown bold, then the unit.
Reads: **20.5** bar
